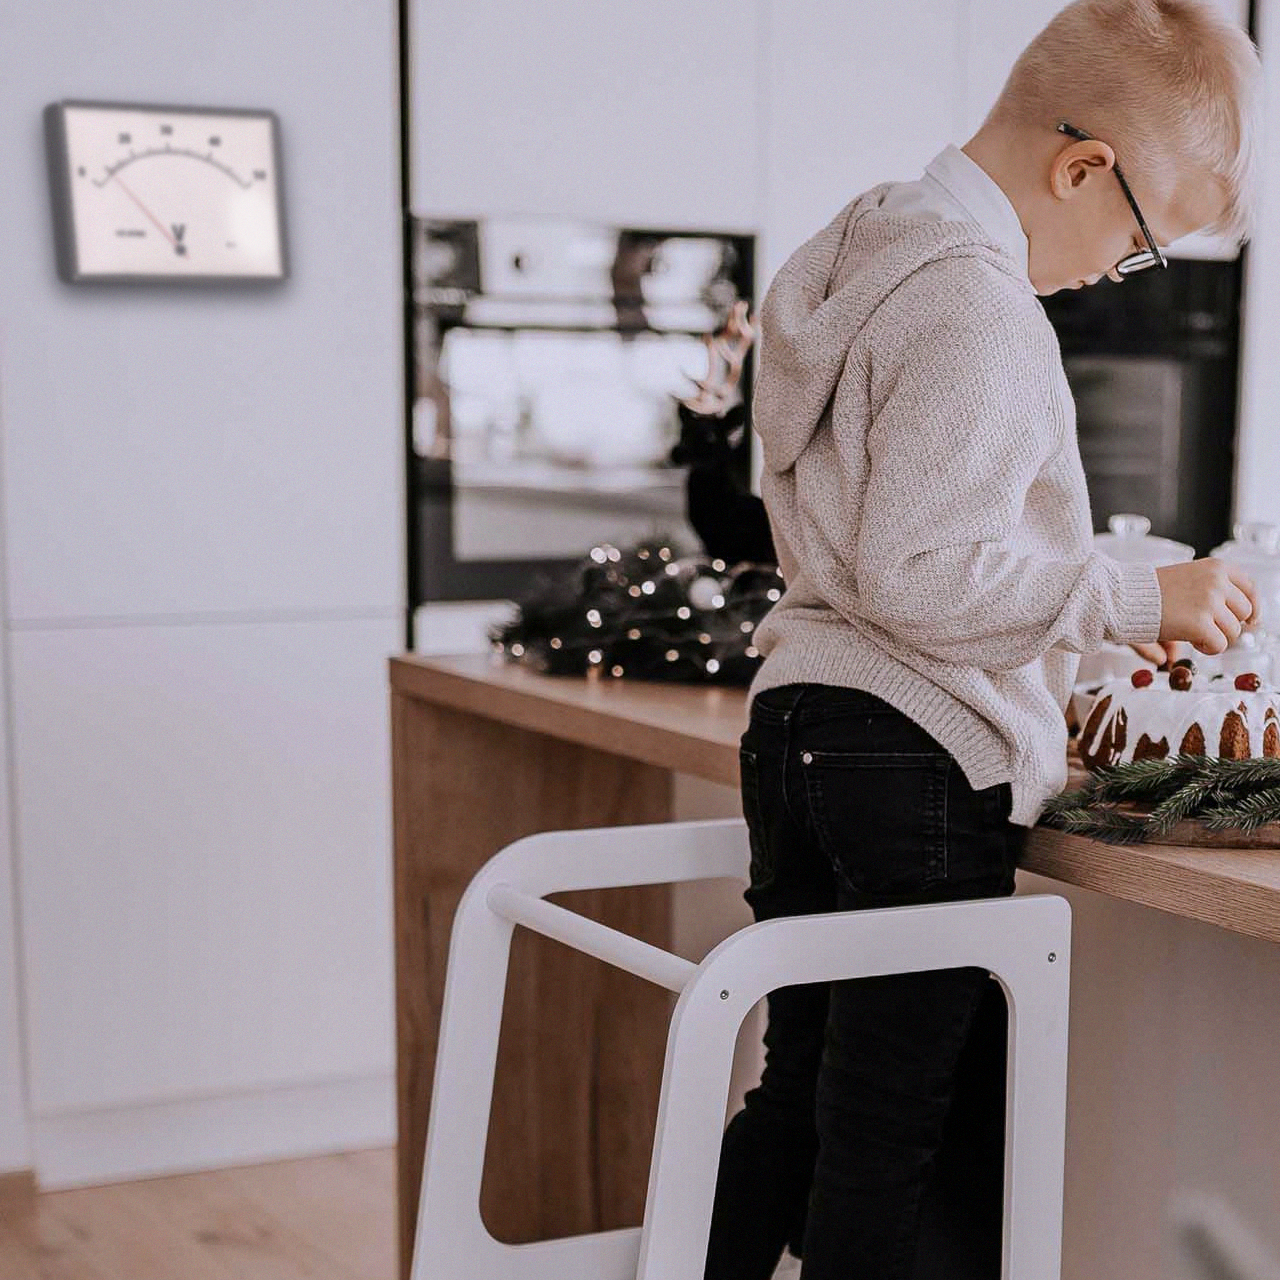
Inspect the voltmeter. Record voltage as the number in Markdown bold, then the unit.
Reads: **10** V
